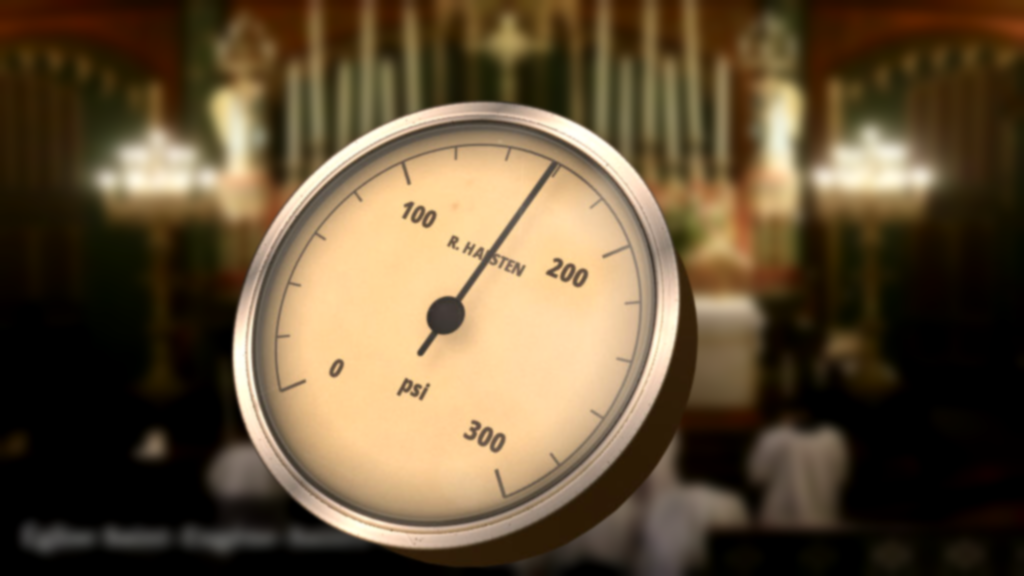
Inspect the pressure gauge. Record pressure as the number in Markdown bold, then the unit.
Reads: **160** psi
